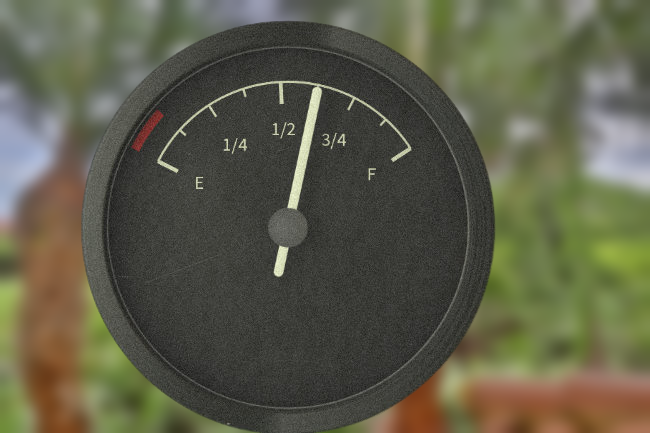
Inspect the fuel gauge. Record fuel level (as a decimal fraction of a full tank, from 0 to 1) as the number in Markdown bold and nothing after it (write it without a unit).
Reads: **0.625**
